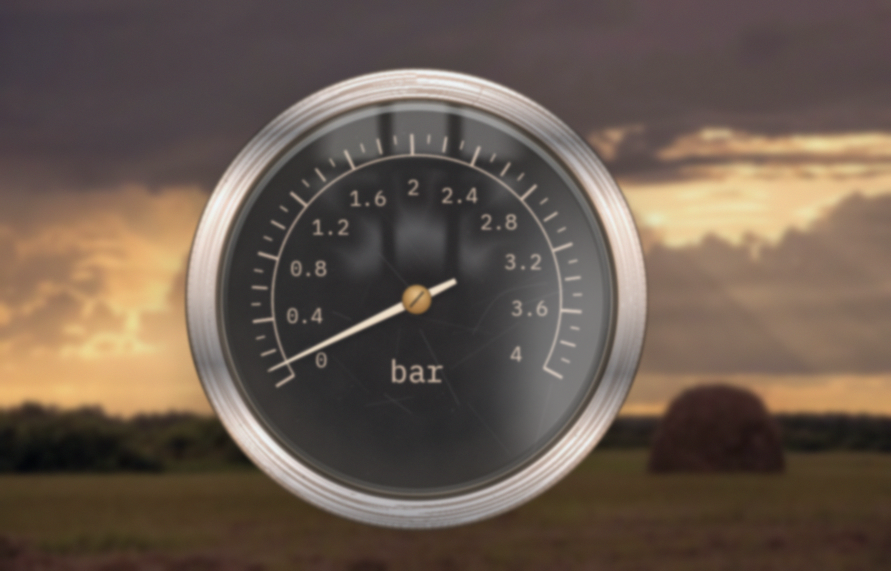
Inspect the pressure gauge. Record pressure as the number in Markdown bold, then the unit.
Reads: **0.1** bar
